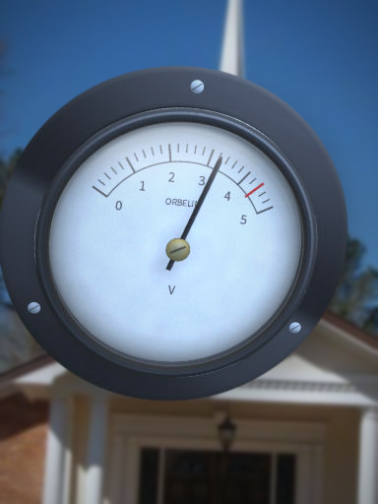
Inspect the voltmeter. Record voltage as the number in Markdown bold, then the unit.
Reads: **3.2** V
